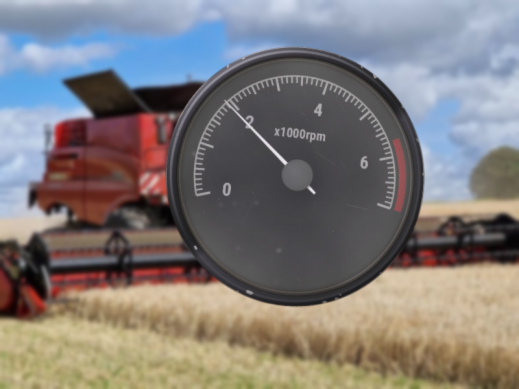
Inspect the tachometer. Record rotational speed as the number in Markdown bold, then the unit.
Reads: **1900** rpm
